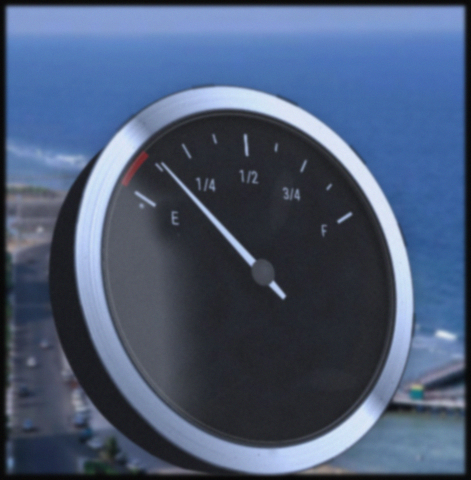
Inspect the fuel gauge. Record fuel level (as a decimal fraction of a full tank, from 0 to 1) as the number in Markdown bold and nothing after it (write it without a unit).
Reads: **0.125**
